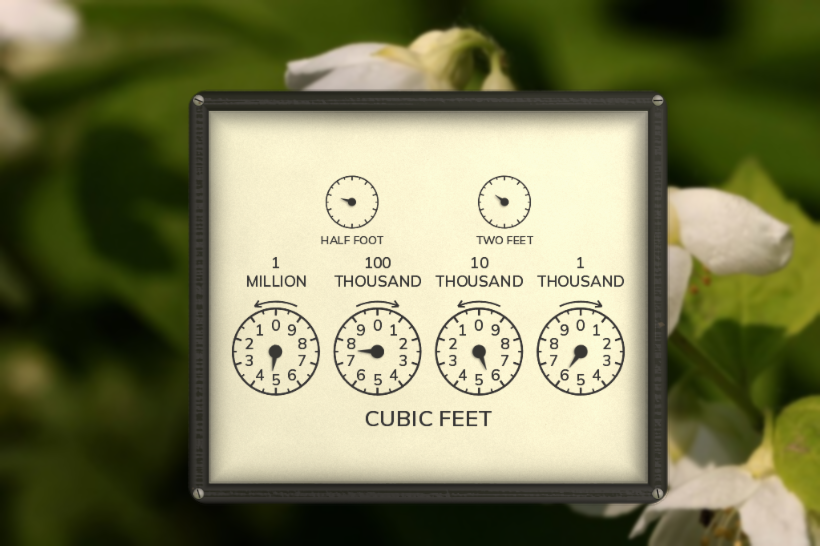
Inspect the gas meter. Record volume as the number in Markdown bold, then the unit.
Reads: **475600** ft³
